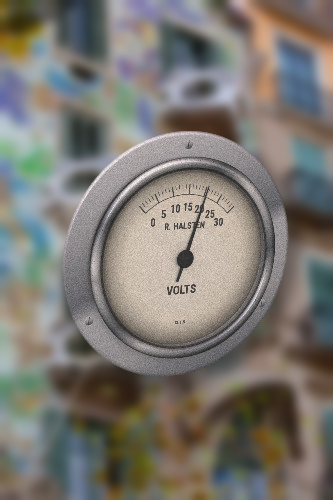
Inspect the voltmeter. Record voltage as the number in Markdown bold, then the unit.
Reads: **20** V
